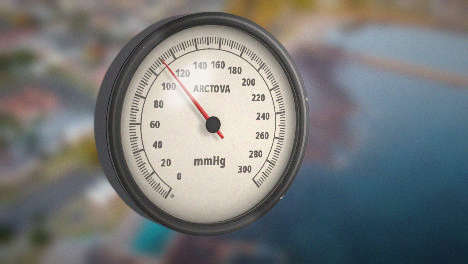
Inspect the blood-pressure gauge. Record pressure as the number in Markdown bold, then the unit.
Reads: **110** mmHg
